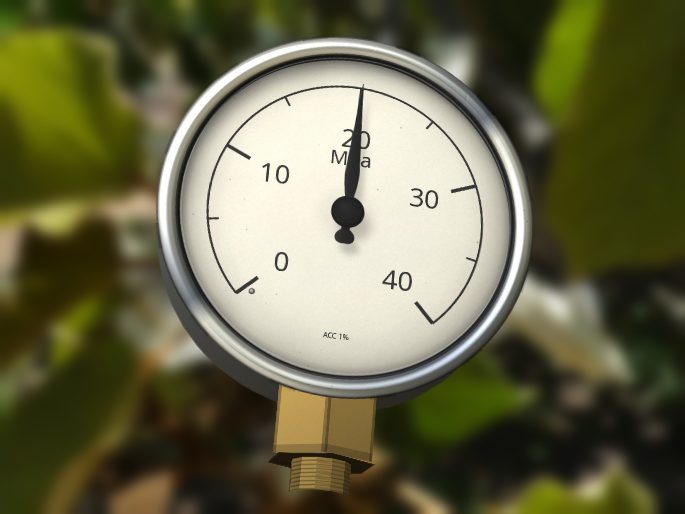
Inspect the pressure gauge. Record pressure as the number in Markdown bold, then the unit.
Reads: **20** MPa
